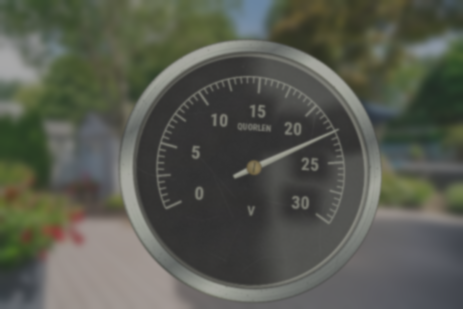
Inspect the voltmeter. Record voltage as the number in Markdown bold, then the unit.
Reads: **22.5** V
